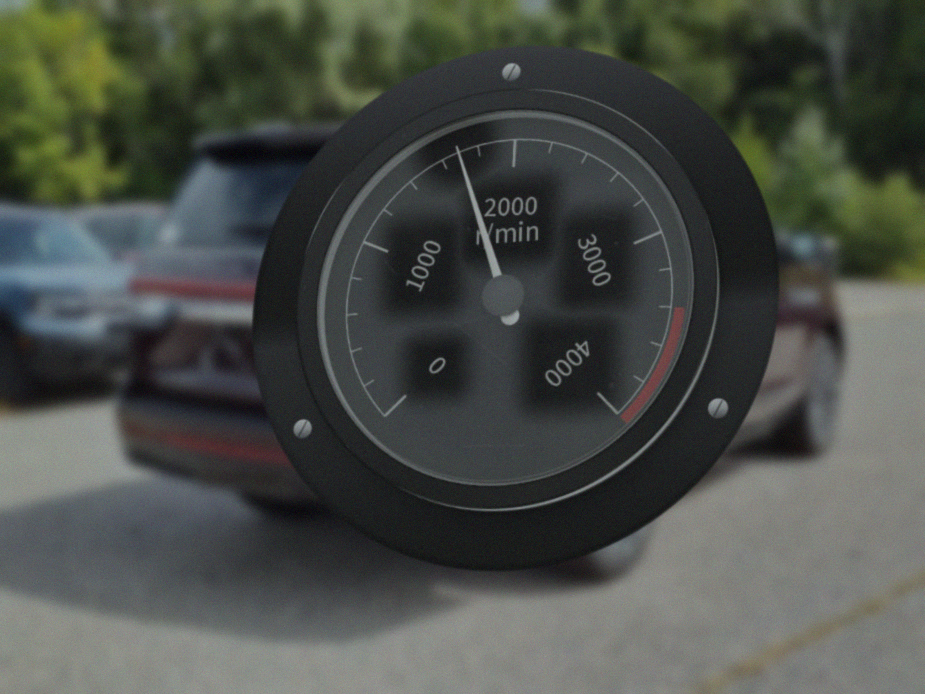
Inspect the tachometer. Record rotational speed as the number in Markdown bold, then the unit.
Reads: **1700** rpm
